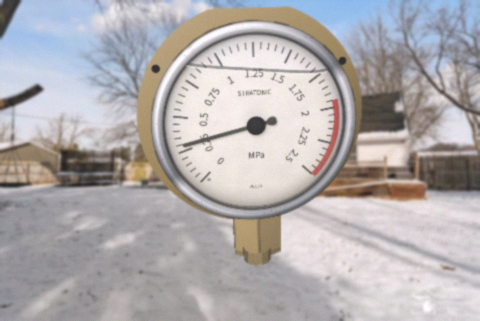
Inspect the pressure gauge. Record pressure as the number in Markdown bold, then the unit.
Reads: **0.3** MPa
